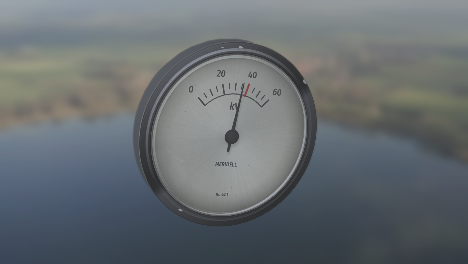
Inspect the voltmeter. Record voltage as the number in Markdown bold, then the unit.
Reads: **35** kV
